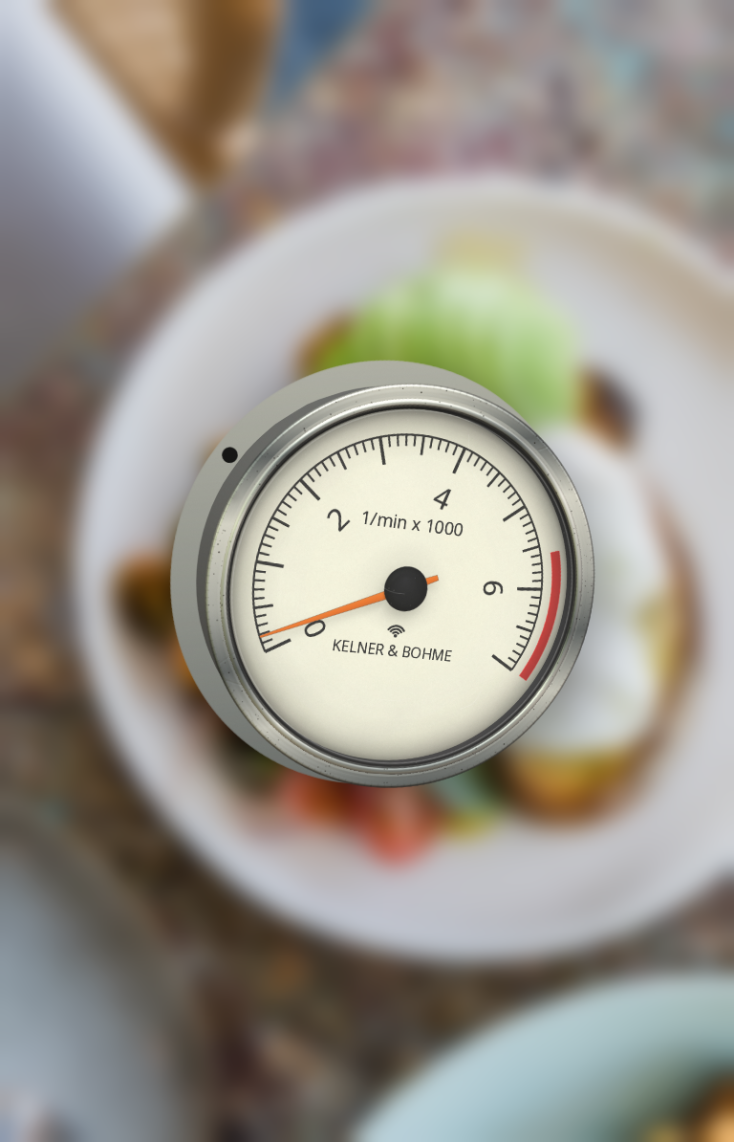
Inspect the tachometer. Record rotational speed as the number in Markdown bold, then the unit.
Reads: **200** rpm
